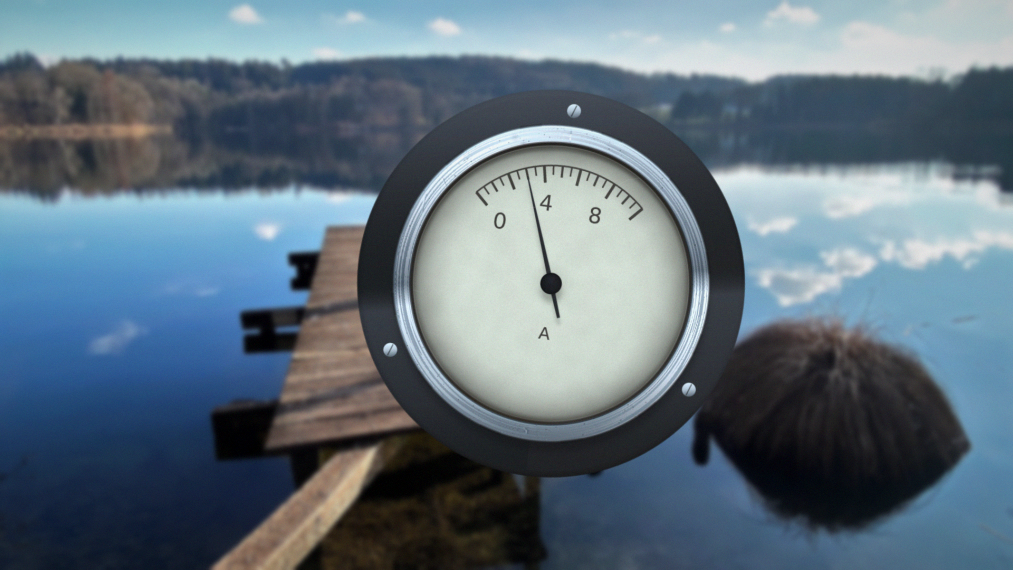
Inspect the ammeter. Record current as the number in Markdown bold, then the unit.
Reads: **3** A
